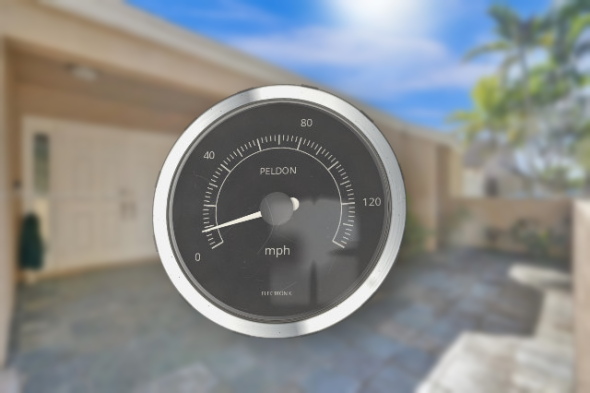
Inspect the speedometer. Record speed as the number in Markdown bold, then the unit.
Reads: **8** mph
